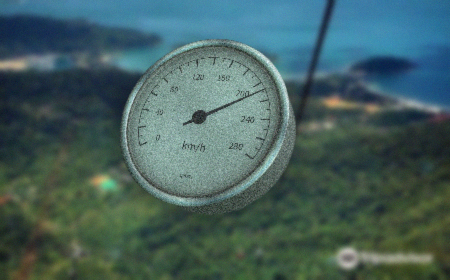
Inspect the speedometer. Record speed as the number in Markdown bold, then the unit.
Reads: **210** km/h
